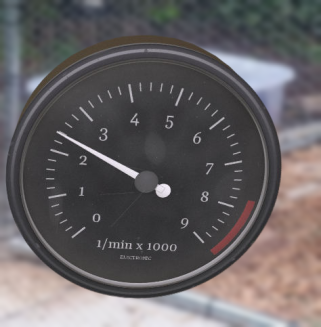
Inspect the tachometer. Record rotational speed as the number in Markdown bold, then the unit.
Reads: **2400** rpm
